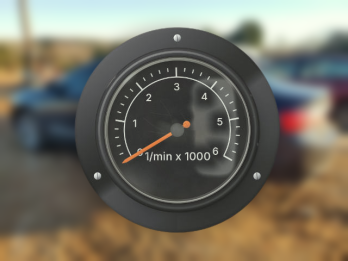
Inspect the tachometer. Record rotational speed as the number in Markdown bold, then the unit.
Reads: **0** rpm
